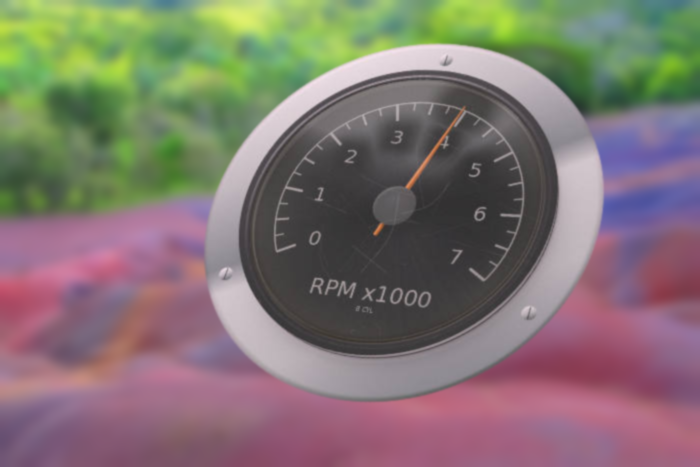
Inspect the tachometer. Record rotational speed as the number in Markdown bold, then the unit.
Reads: **4000** rpm
